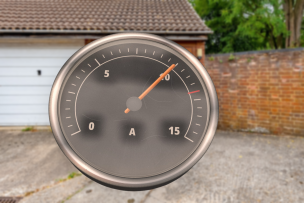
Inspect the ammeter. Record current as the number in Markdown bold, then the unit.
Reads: **10** A
